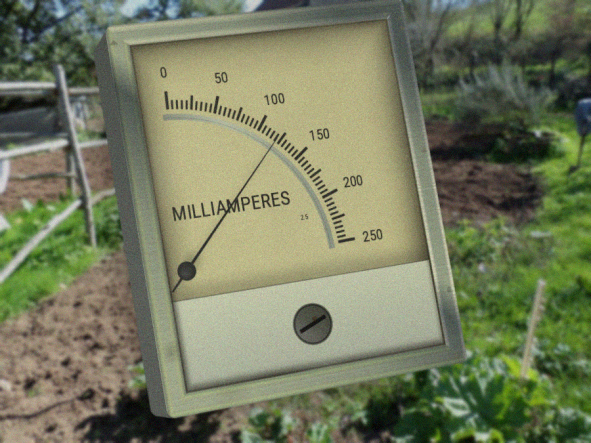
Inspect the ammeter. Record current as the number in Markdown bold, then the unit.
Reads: **120** mA
